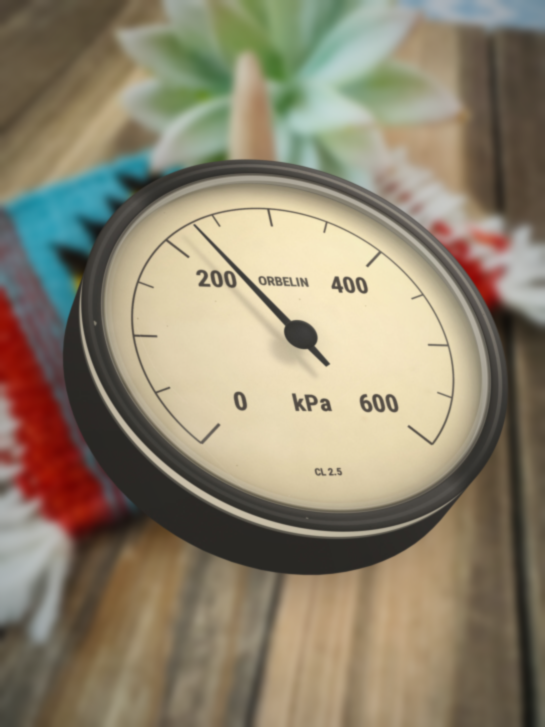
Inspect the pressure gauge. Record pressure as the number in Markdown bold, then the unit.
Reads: **225** kPa
